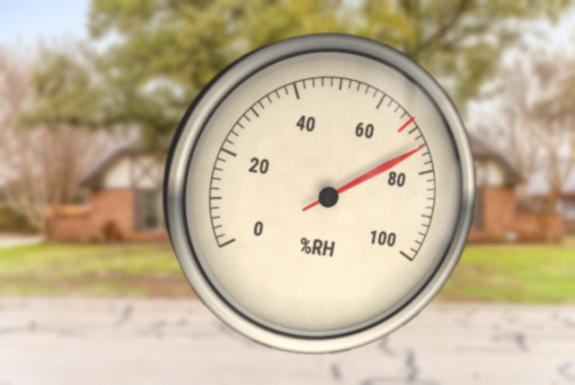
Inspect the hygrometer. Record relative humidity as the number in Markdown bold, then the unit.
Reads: **74** %
